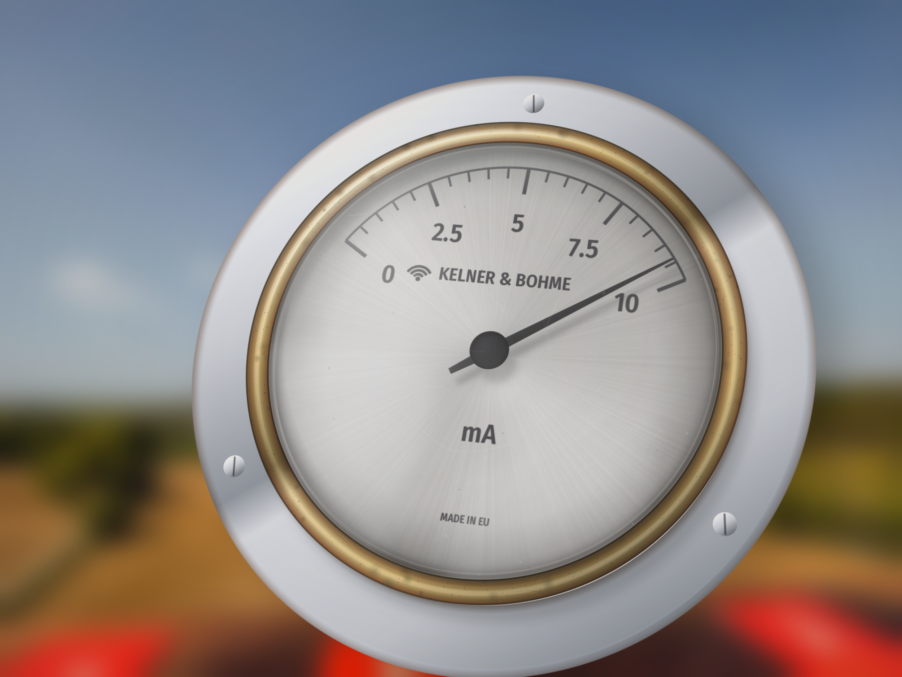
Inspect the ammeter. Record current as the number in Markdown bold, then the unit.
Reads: **9.5** mA
